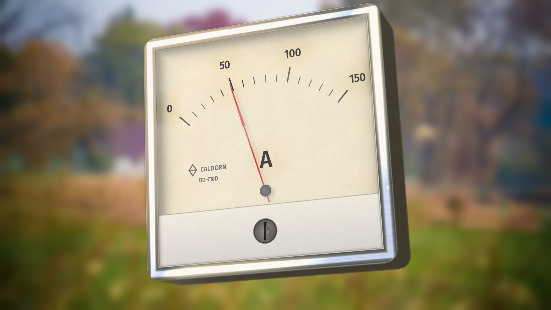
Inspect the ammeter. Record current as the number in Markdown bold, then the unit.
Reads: **50** A
